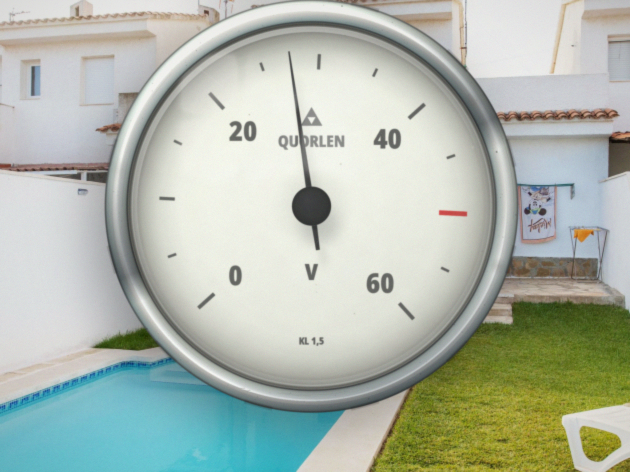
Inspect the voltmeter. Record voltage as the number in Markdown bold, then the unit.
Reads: **27.5** V
